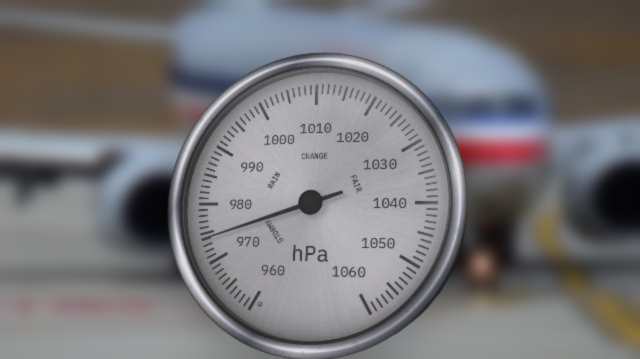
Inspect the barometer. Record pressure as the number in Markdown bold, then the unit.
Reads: **974** hPa
